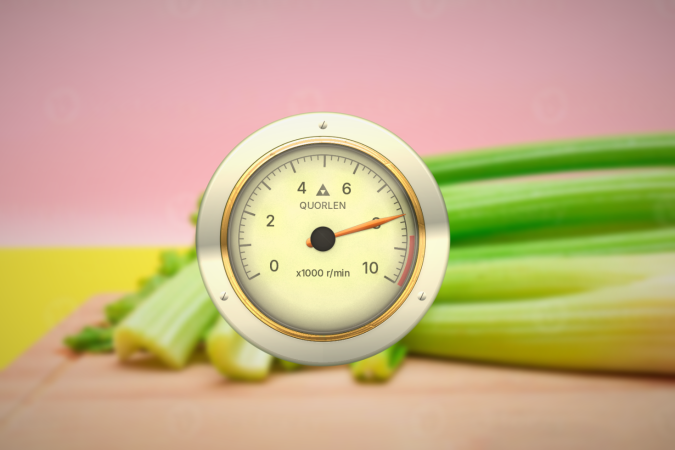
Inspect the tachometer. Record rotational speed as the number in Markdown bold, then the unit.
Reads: **8000** rpm
